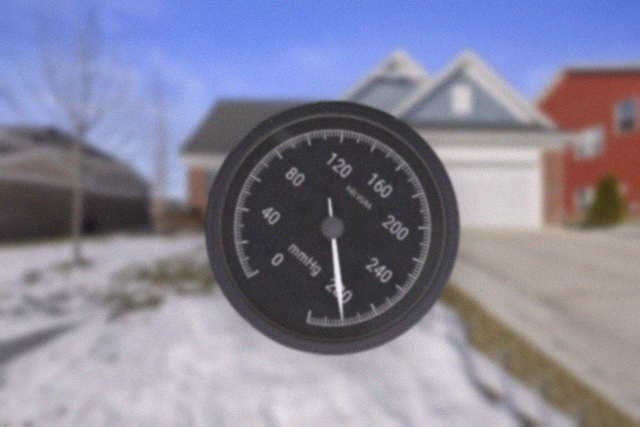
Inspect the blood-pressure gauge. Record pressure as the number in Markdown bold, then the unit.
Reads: **280** mmHg
